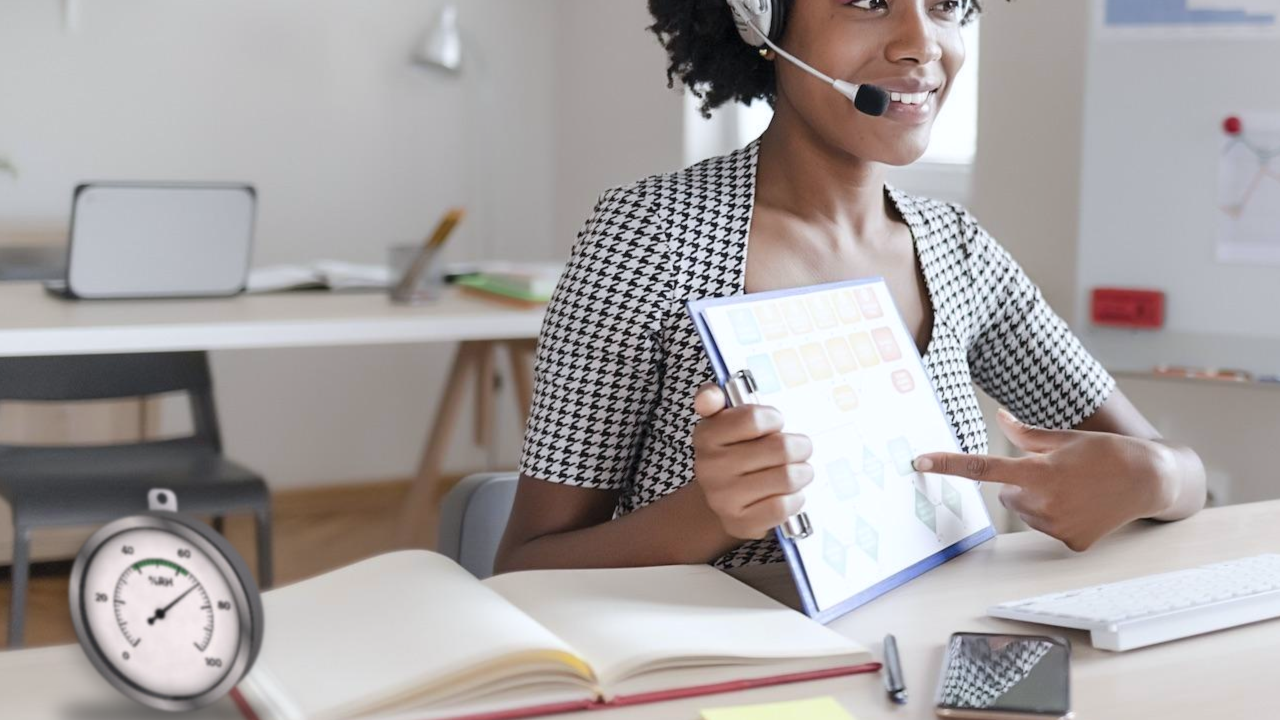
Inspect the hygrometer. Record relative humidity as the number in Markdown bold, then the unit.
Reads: **70** %
